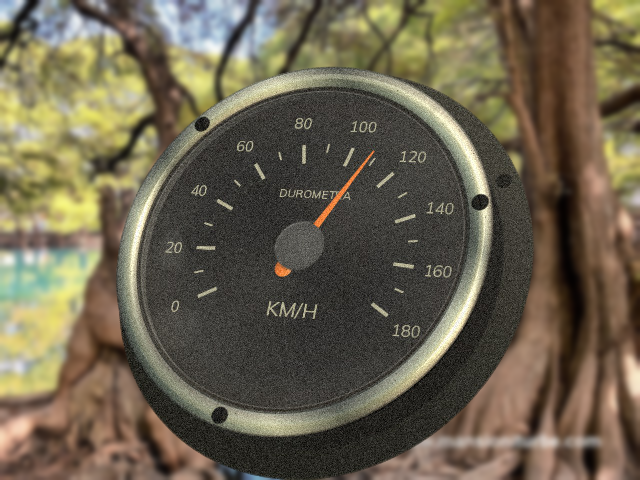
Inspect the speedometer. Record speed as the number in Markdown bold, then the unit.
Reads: **110** km/h
